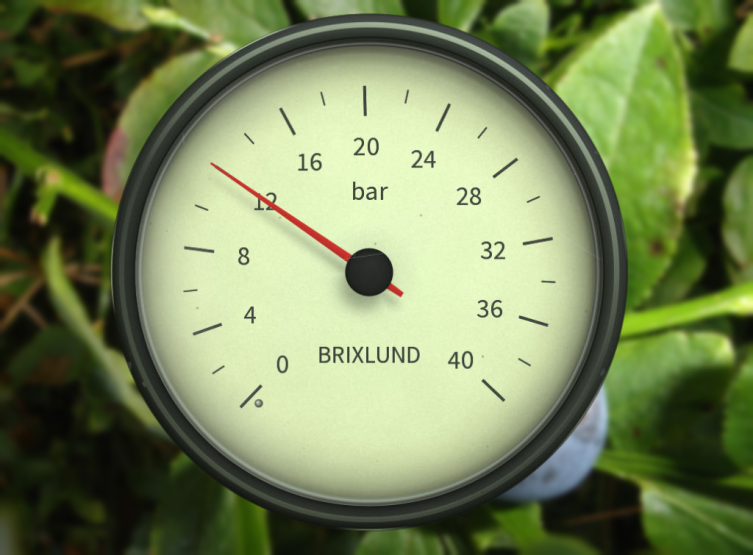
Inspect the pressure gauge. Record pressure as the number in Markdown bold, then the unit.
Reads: **12** bar
